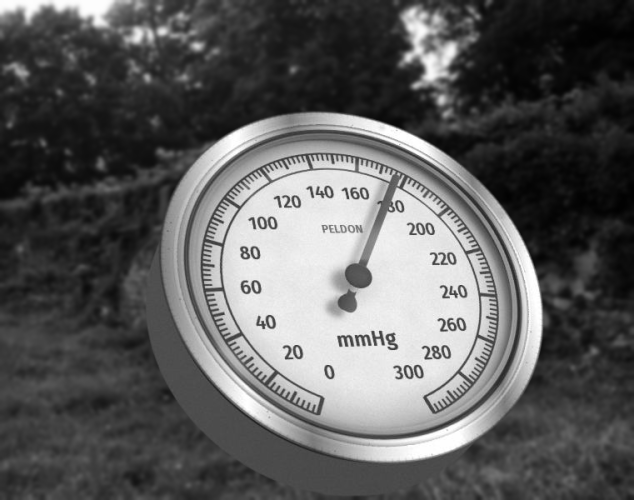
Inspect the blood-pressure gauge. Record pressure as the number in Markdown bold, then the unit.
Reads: **176** mmHg
